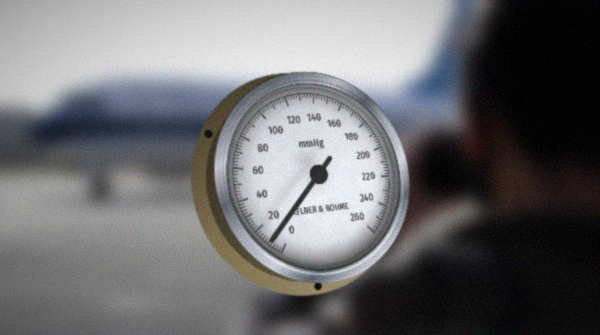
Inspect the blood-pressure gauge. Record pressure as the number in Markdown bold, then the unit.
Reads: **10** mmHg
